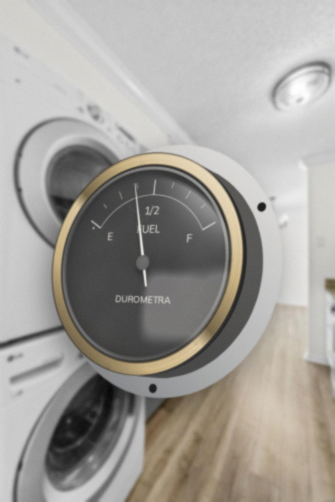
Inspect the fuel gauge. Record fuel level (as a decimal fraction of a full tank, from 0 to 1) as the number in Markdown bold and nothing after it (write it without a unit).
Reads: **0.375**
